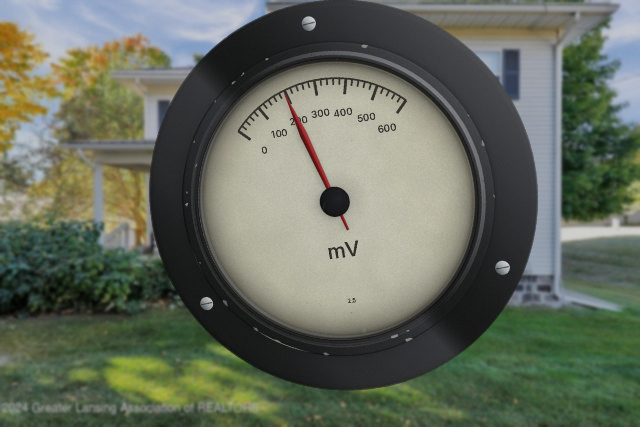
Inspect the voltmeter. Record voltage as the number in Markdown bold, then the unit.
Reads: **200** mV
